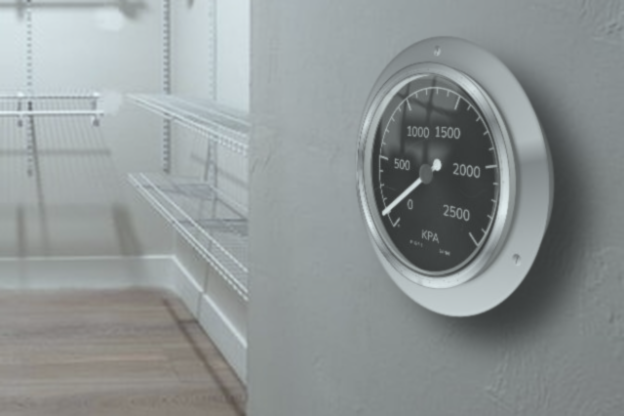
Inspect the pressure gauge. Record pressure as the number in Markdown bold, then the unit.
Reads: **100** kPa
